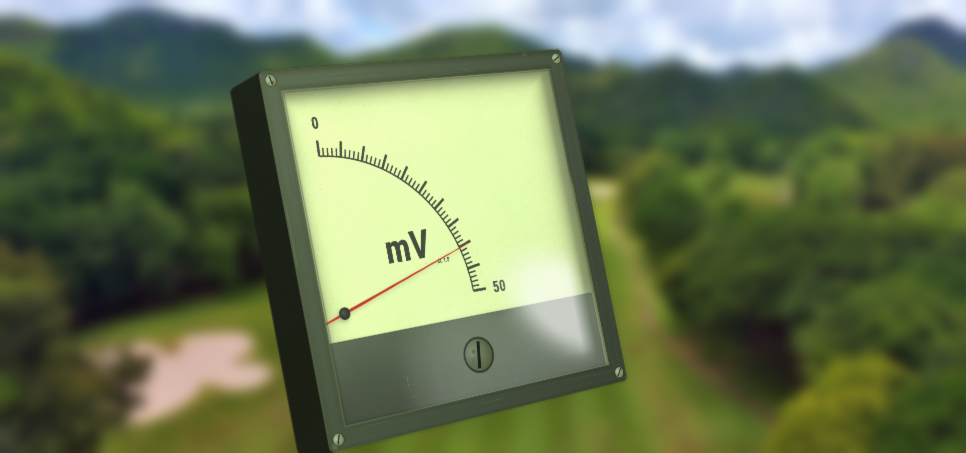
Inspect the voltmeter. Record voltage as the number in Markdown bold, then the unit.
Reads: **40** mV
